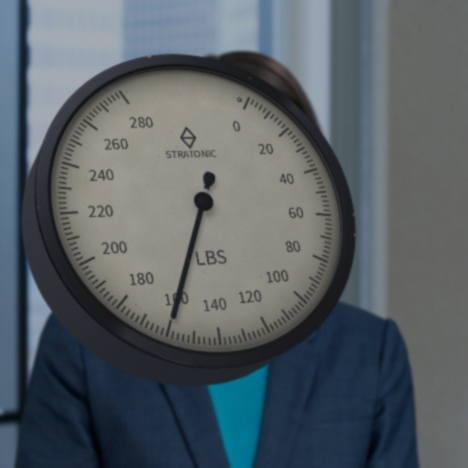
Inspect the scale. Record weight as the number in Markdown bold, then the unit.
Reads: **160** lb
